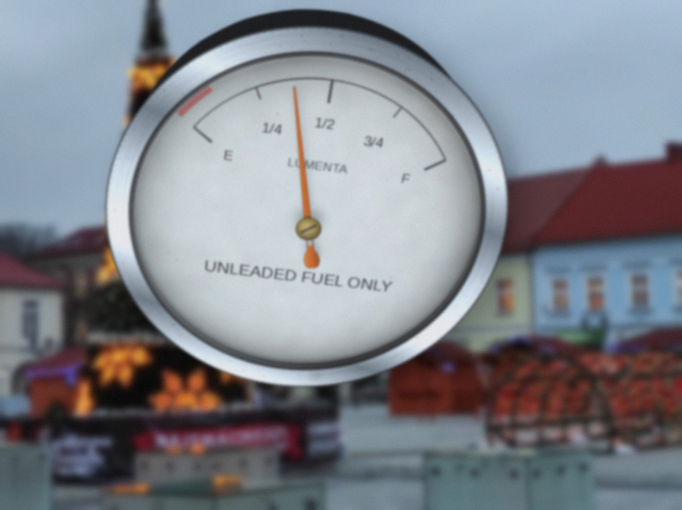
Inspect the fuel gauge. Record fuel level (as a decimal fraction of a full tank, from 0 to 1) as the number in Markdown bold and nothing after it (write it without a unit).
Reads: **0.375**
